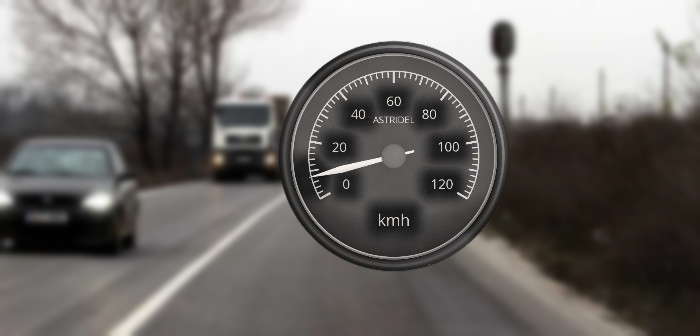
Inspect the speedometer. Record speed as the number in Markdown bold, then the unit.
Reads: **8** km/h
